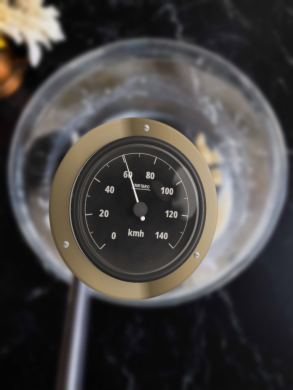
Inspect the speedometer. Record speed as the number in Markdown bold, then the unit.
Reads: **60** km/h
